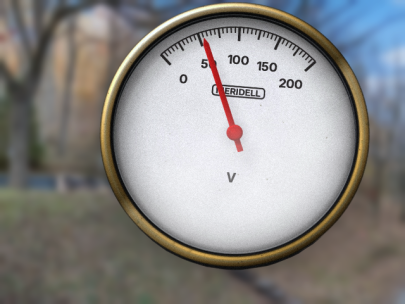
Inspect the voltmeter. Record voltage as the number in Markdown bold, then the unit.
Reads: **55** V
